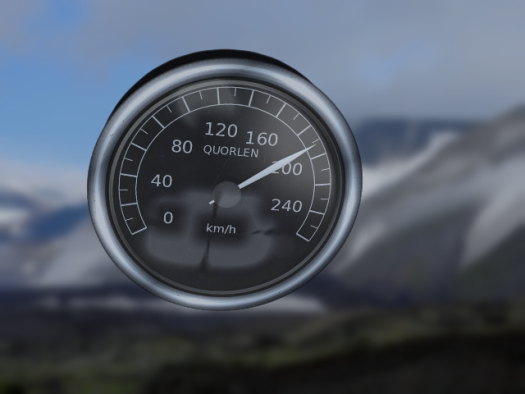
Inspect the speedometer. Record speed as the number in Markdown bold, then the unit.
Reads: **190** km/h
